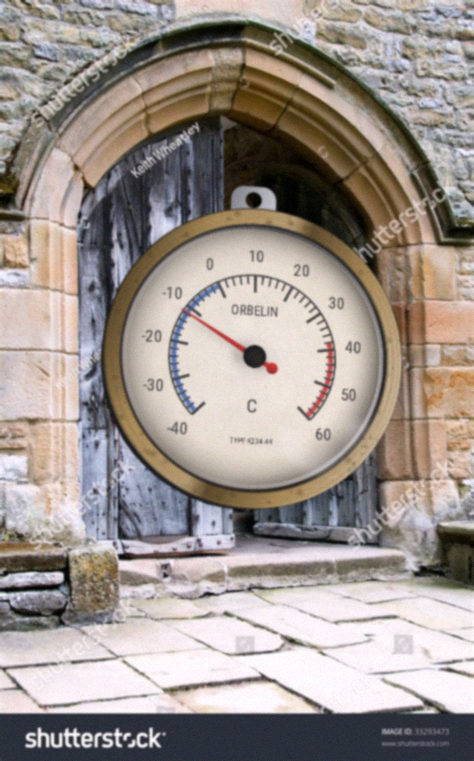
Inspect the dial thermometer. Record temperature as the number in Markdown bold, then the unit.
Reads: **-12** °C
